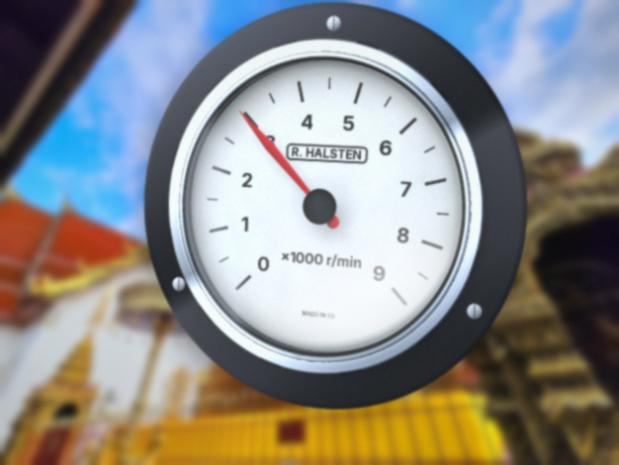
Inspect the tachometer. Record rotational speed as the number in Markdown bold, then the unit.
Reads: **3000** rpm
